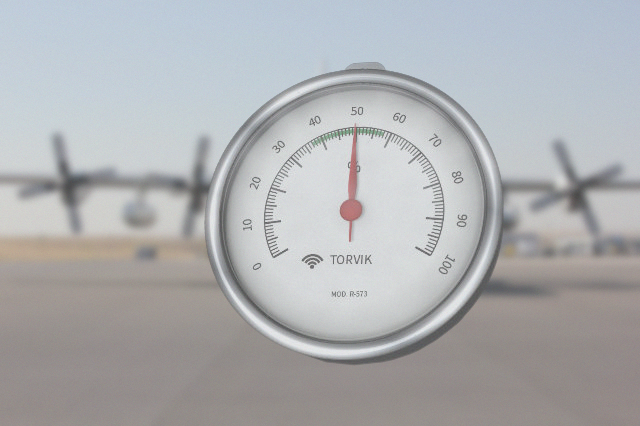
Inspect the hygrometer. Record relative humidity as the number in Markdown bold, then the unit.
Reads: **50** %
